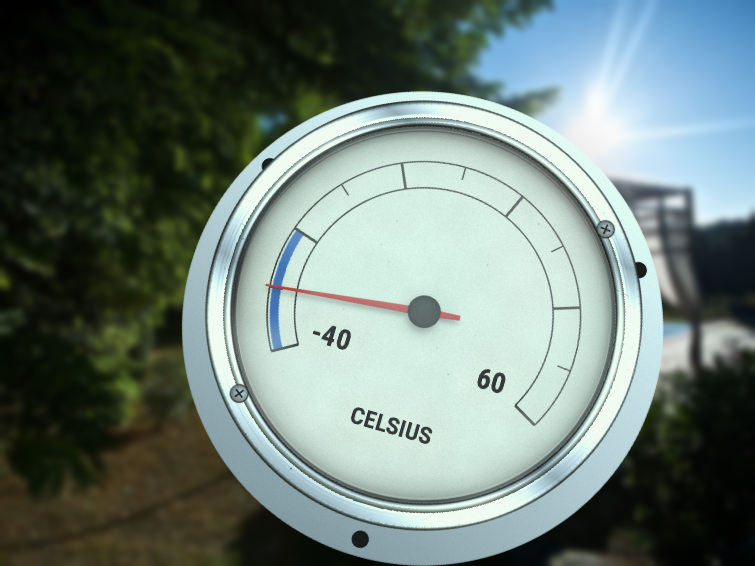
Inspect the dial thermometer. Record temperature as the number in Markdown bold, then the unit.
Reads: **-30** °C
